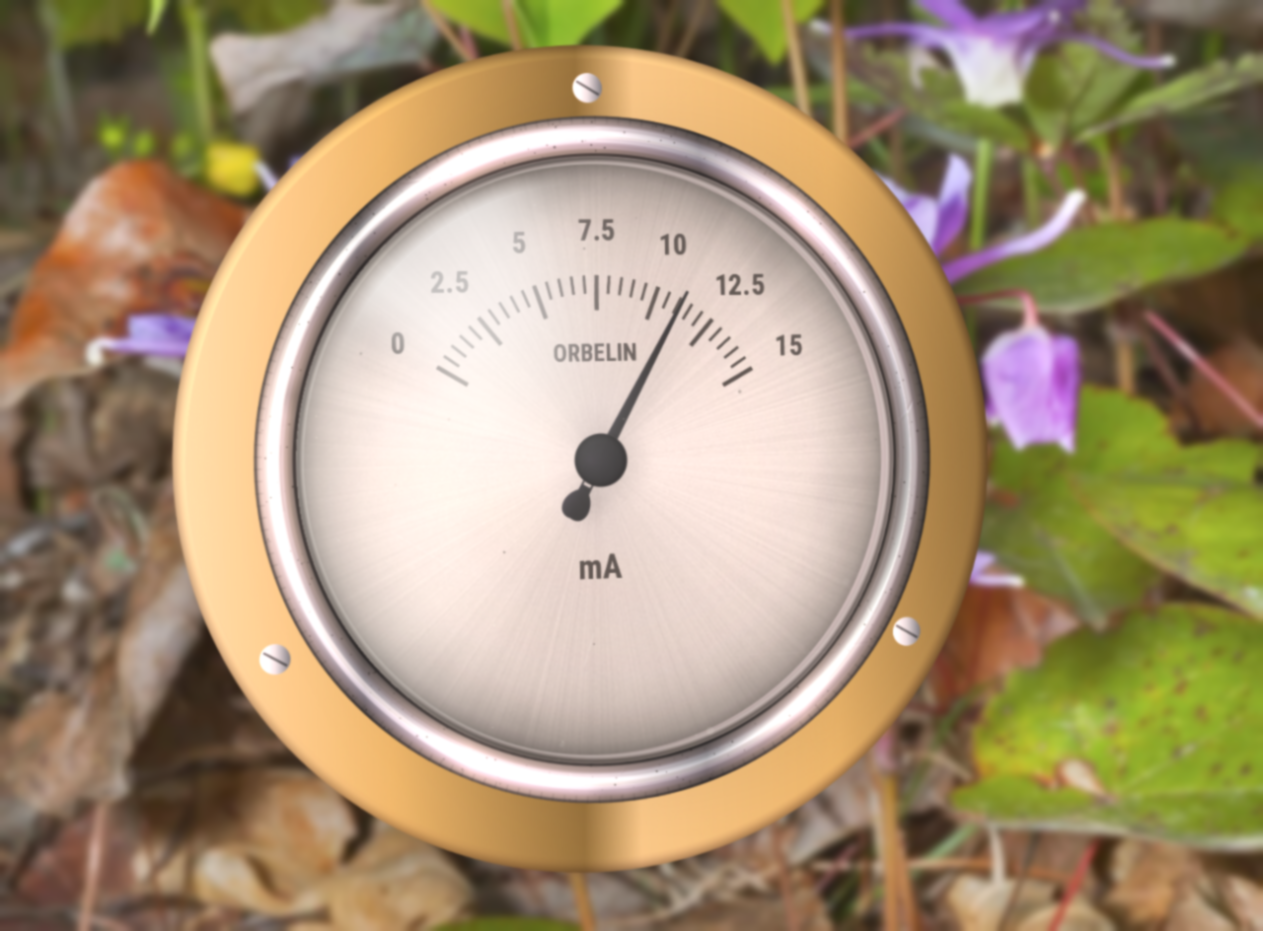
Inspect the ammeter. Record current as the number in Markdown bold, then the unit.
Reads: **11** mA
